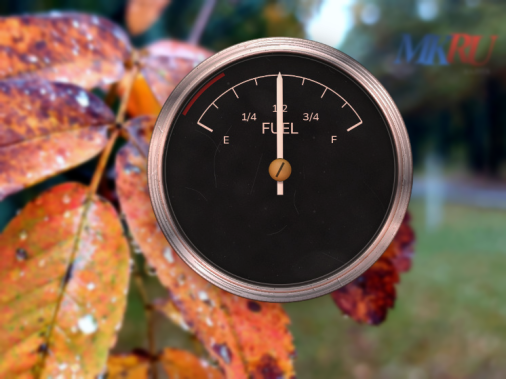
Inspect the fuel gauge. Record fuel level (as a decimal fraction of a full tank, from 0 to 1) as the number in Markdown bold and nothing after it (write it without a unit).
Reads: **0.5**
